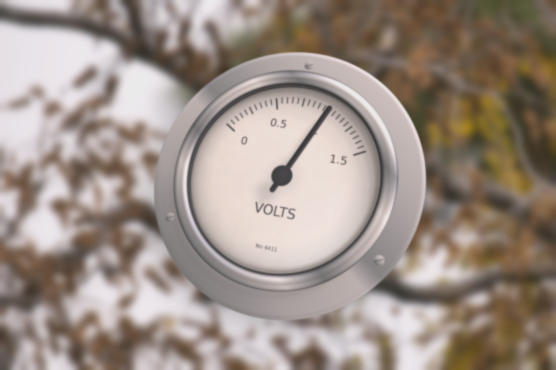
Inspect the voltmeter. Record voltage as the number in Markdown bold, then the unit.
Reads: **1** V
